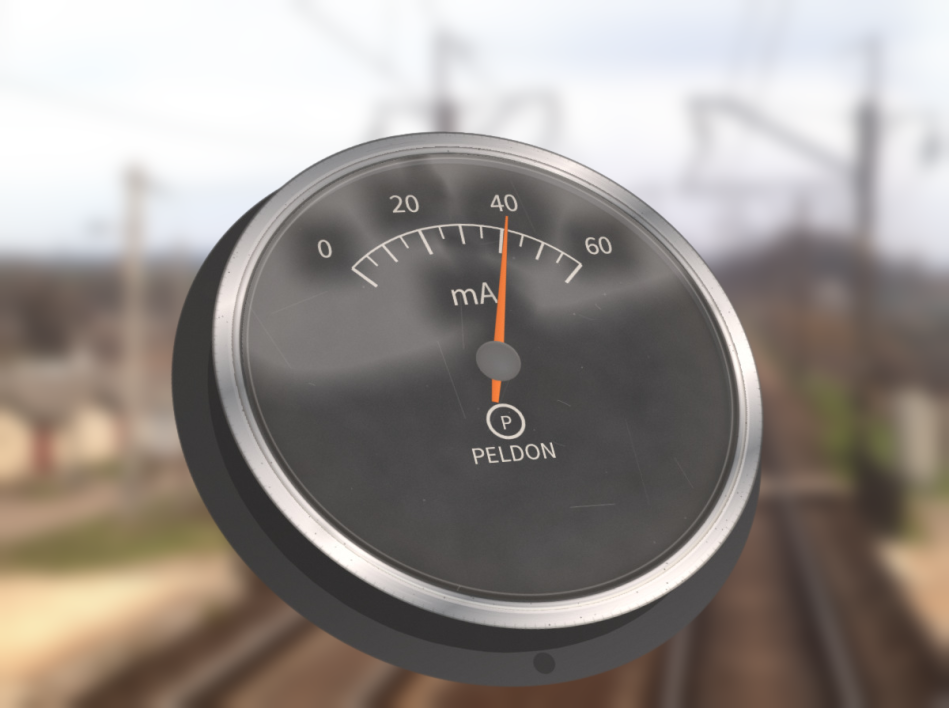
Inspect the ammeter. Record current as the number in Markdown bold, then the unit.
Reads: **40** mA
